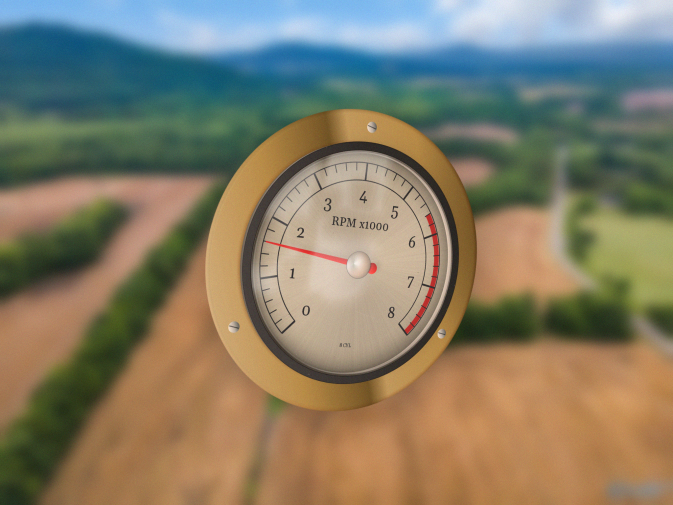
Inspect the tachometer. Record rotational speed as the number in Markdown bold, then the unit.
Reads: **1600** rpm
